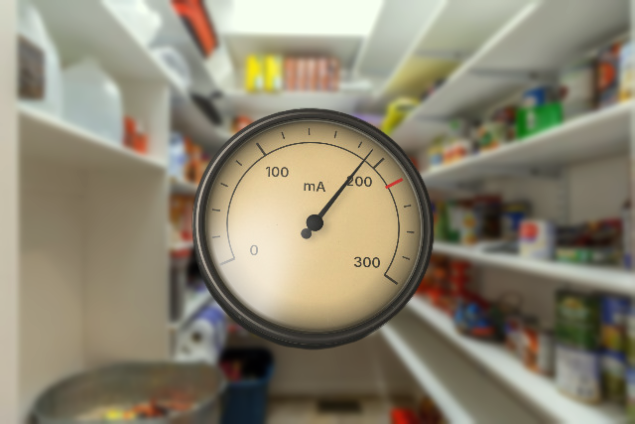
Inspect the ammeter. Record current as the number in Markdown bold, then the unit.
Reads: **190** mA
